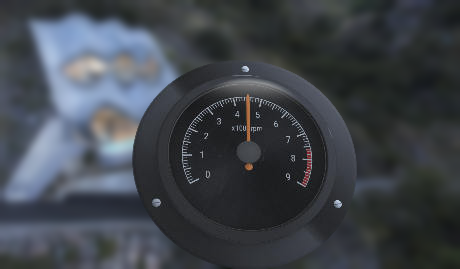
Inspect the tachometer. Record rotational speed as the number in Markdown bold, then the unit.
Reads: **4500** rpm
